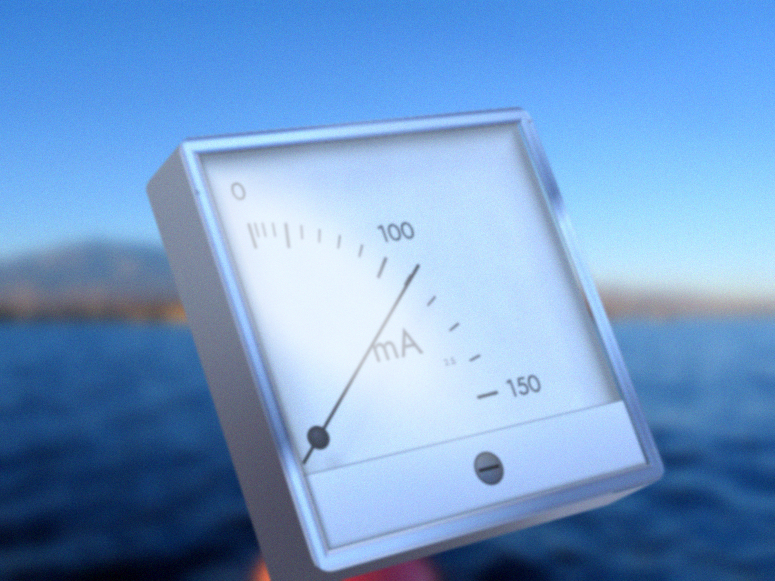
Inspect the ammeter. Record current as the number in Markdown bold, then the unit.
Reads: **110** mA
